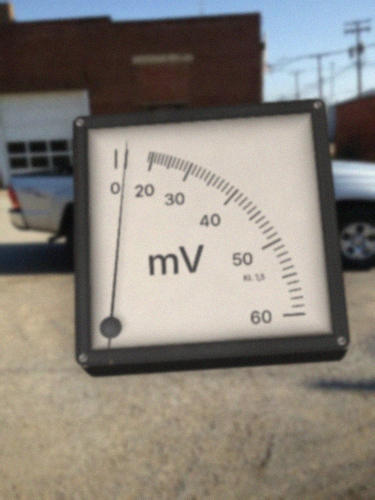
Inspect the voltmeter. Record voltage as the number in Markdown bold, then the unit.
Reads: **10** mV
